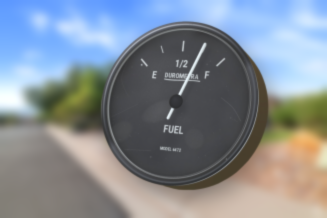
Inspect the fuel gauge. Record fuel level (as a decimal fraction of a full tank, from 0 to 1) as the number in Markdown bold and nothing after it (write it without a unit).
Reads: **0.75**
